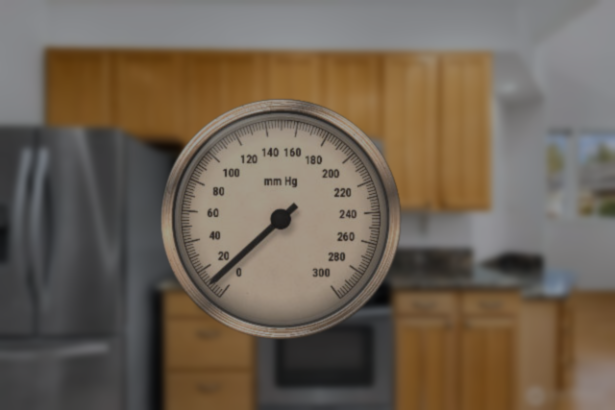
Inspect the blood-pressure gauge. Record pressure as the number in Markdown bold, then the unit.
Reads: **10** mmHg
